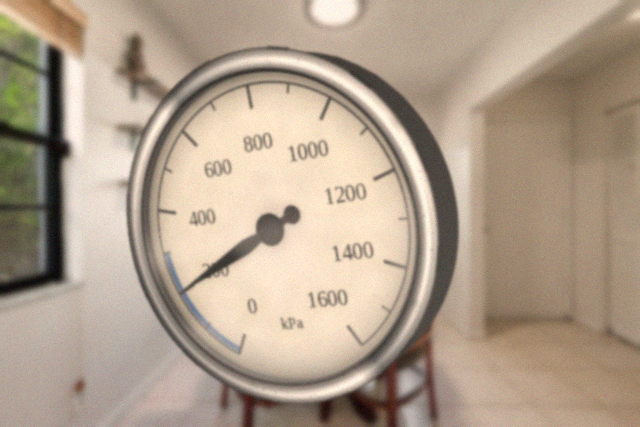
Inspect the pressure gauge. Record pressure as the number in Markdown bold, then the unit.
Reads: **200** kPa
